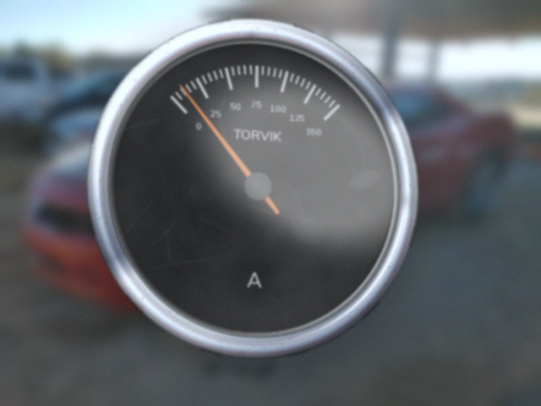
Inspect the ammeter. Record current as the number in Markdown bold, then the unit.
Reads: **10** A
